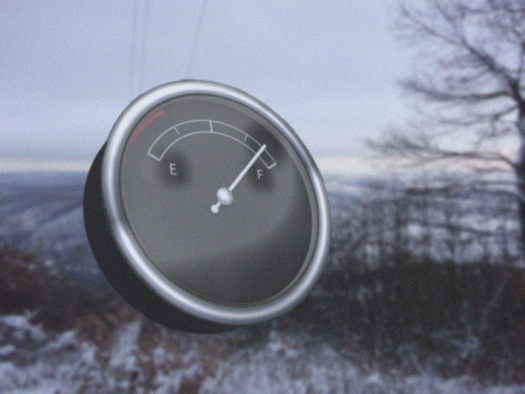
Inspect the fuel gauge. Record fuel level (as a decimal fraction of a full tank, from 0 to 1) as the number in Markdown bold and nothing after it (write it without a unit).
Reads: **0.875**
